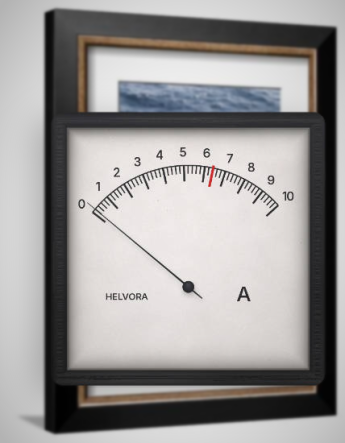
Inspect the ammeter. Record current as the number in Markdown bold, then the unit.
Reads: **0.2** A
